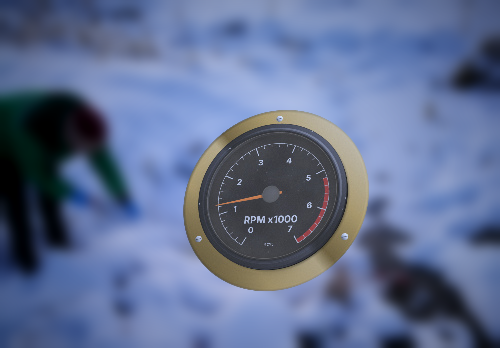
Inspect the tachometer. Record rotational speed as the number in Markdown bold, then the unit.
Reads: **1200** rpm
